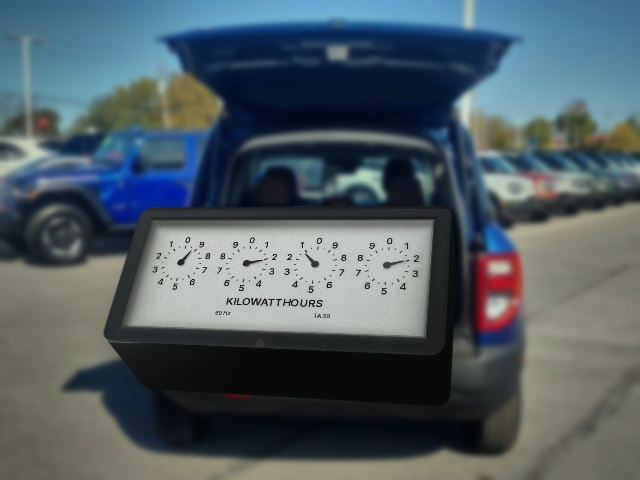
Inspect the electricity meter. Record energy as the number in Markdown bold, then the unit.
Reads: **9212** kWh
